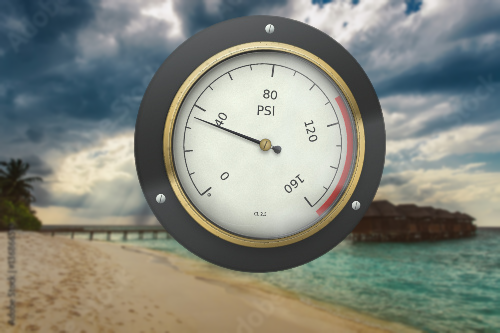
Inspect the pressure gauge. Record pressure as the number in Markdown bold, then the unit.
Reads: **35** psi
